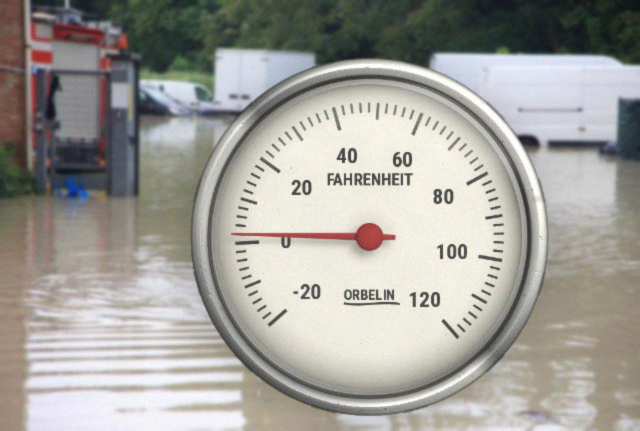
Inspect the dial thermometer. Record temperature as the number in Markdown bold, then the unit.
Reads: **2** °F
